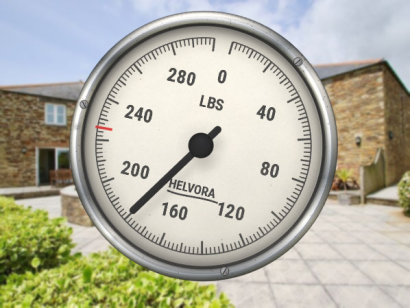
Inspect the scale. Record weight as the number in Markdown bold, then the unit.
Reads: **180** lb
